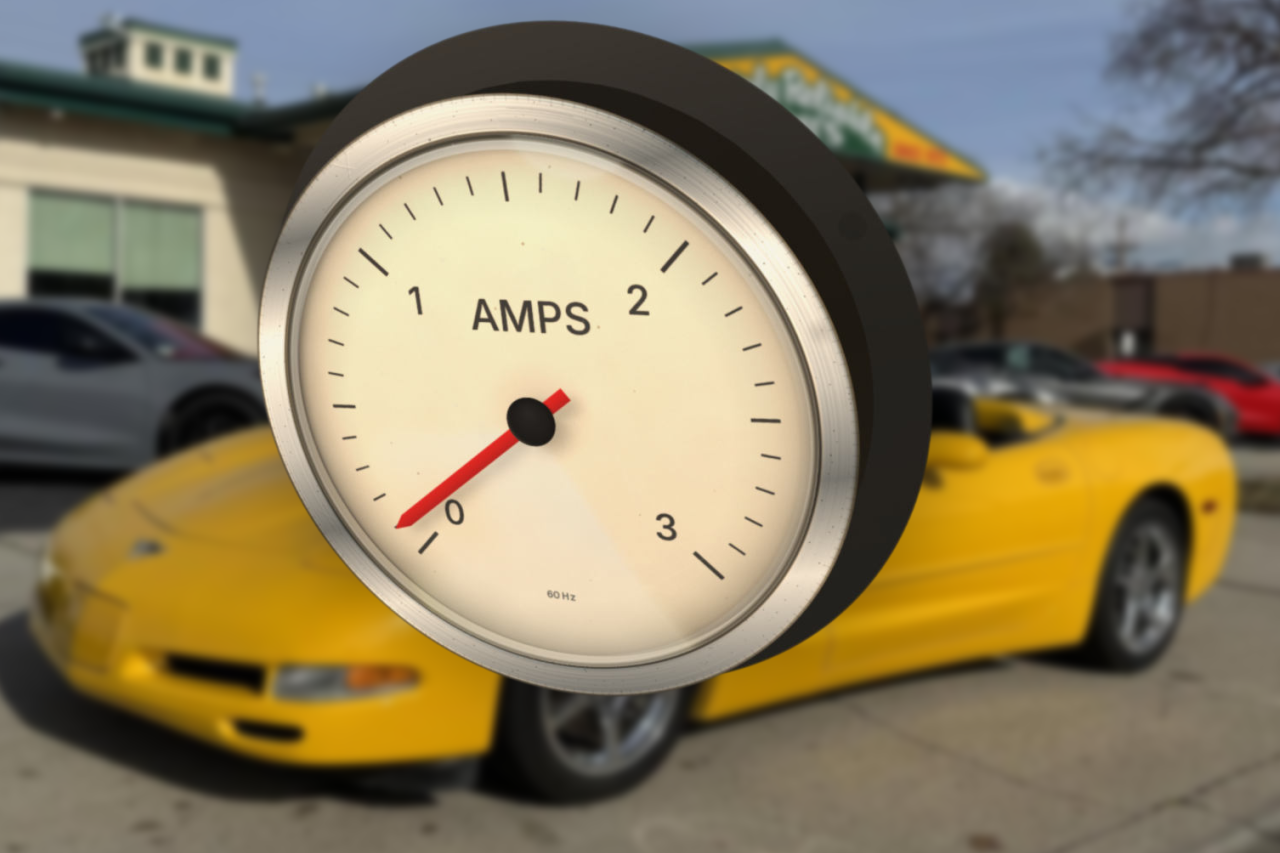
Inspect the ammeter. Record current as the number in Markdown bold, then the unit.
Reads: **0.1** A
